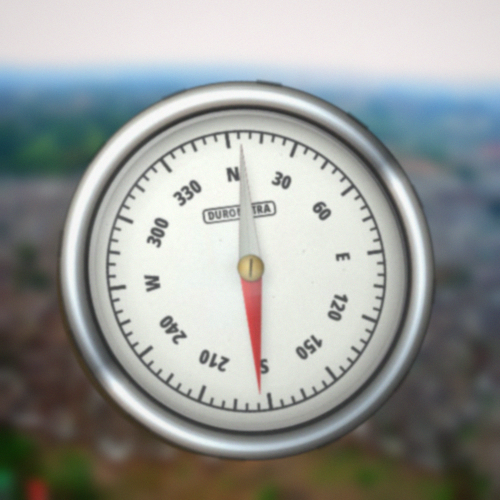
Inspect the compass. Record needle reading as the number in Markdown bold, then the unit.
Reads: **185** °
